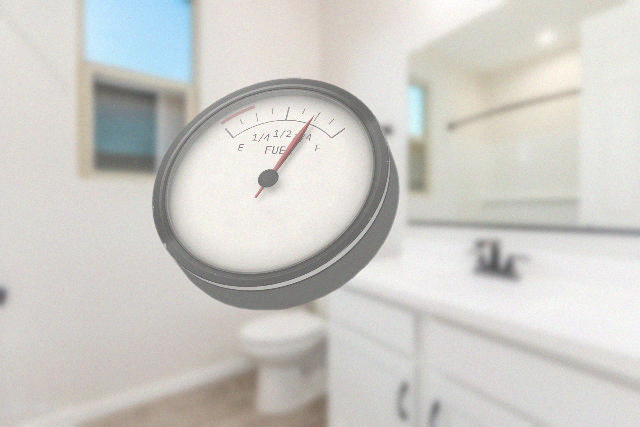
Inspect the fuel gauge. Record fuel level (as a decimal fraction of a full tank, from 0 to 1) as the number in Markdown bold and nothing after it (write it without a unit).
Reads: **0.75**
